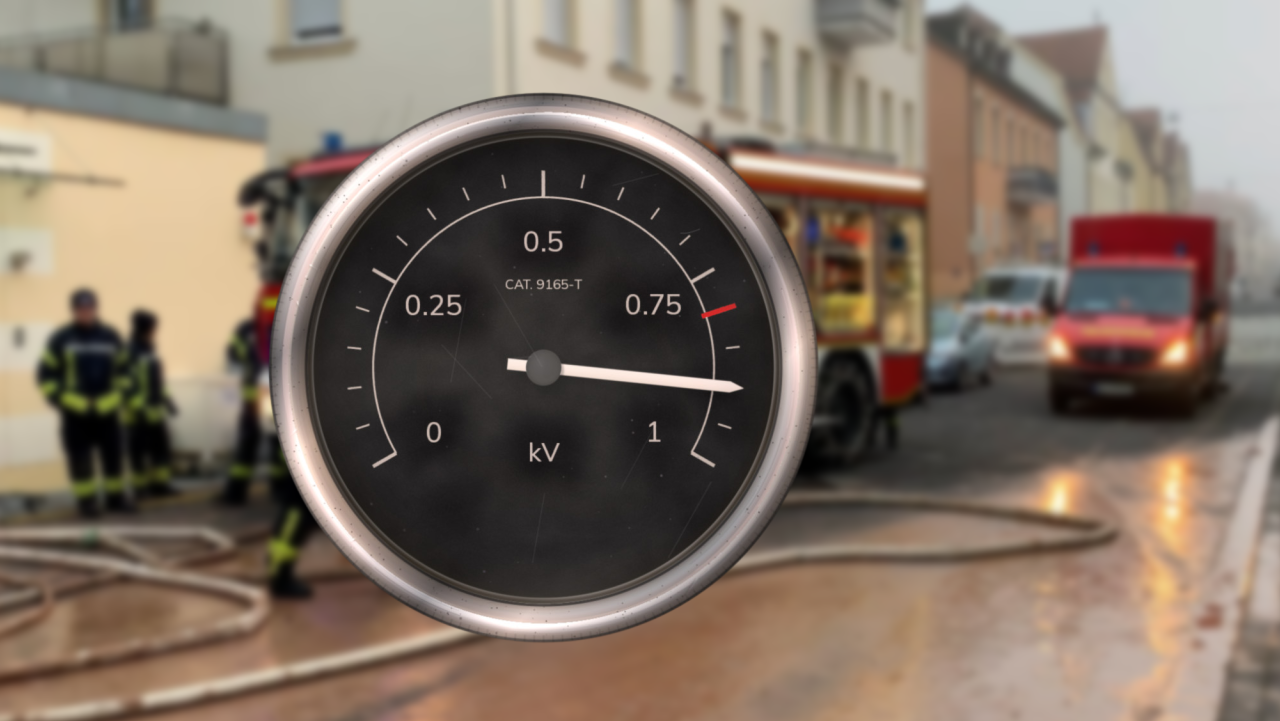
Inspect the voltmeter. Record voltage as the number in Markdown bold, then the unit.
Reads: **0.9** kV
